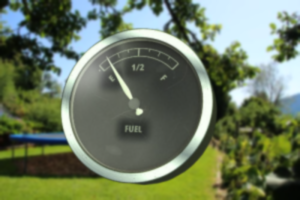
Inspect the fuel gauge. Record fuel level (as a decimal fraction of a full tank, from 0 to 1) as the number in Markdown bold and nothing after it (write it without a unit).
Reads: **0.125**
